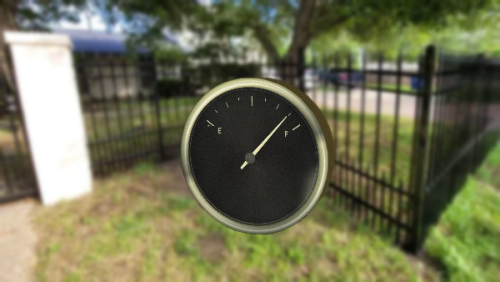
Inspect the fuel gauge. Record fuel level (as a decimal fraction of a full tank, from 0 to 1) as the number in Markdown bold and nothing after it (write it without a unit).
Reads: **0.875**
